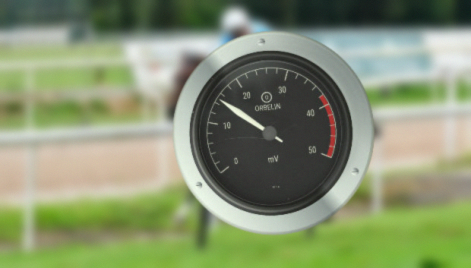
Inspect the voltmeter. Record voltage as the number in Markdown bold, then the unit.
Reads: **15** mV
